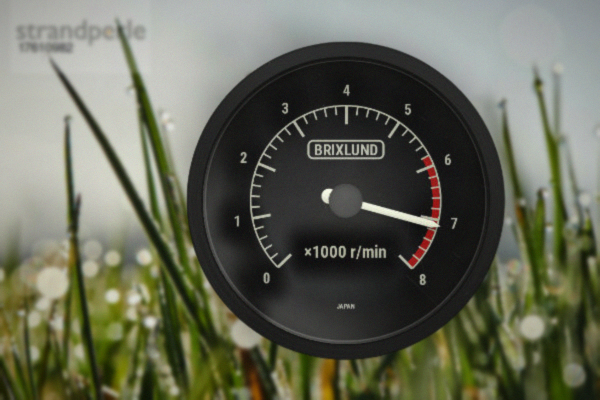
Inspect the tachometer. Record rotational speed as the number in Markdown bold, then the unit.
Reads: **7100** rpm
